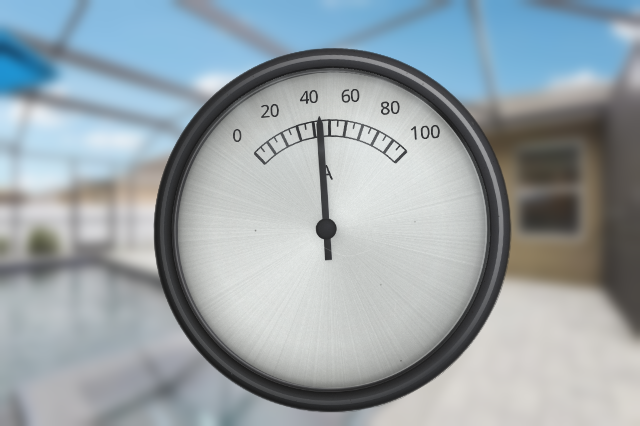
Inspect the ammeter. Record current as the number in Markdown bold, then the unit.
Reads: **45** A
